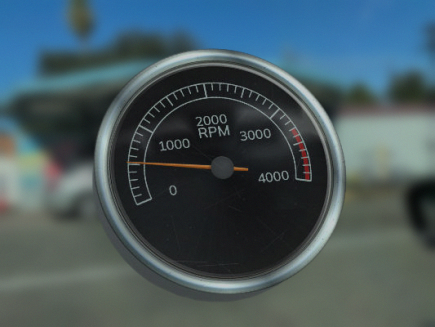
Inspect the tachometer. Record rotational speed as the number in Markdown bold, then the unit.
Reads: **500** rpm
